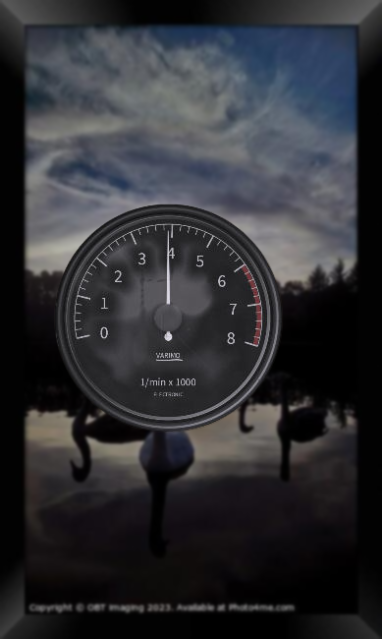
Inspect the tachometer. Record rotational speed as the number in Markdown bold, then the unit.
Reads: **3900** rpm
